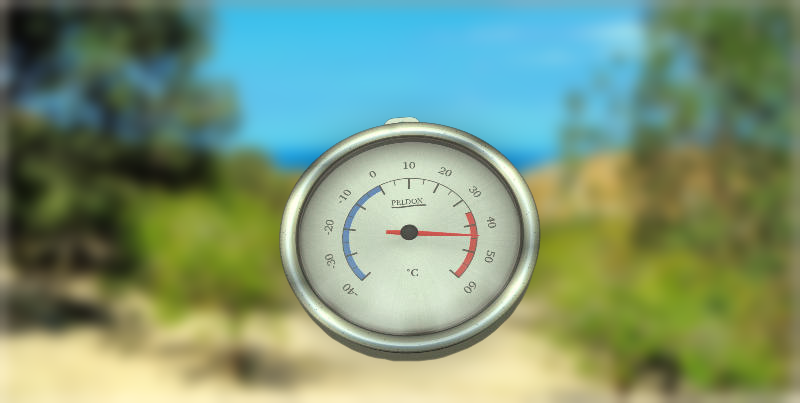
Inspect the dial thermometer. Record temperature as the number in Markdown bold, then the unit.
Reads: **45** °C
